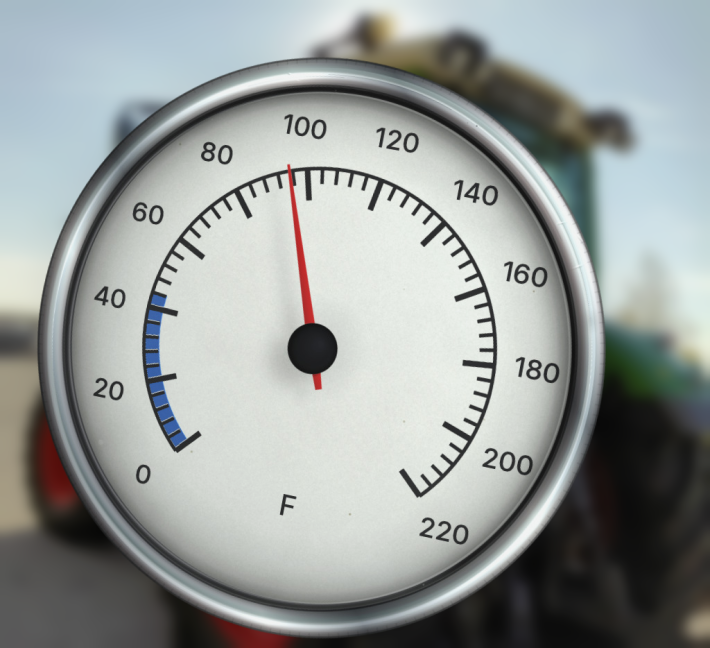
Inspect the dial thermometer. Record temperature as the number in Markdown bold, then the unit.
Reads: **96** °F
